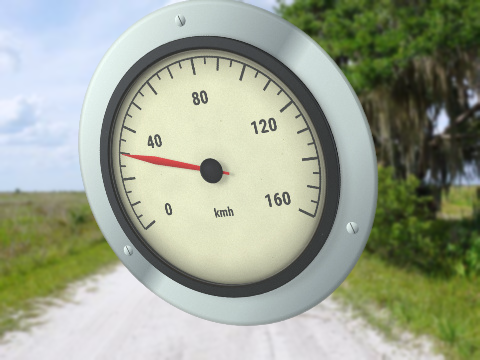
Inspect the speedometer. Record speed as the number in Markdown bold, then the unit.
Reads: **30** km/h
